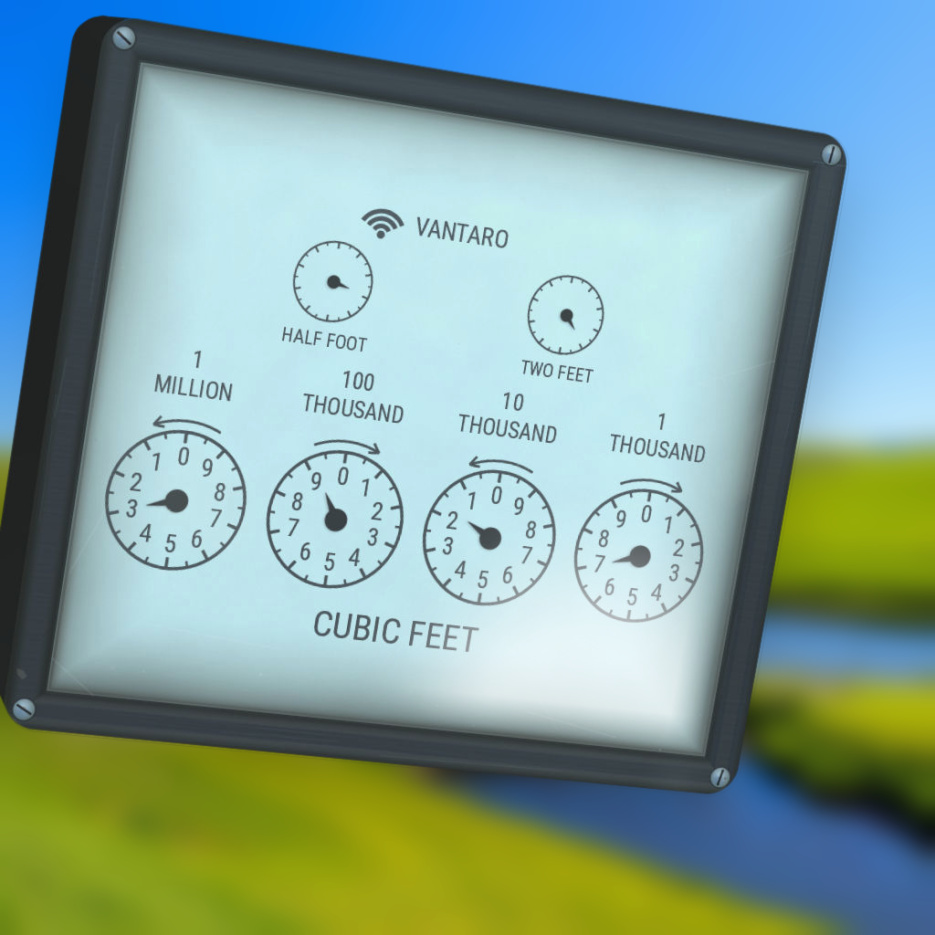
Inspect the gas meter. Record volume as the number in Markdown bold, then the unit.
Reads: **291700** ft³
